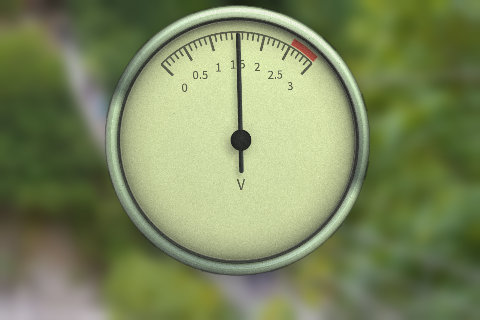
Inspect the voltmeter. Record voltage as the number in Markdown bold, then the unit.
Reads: **1.5** V
